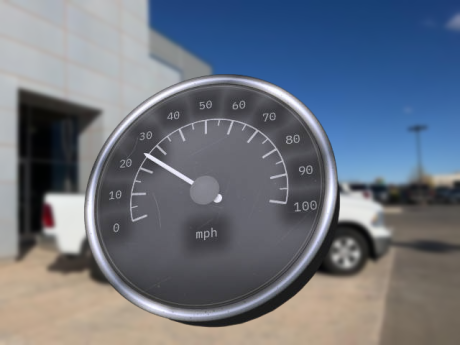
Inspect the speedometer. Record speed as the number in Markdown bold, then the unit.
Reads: **25** mph
